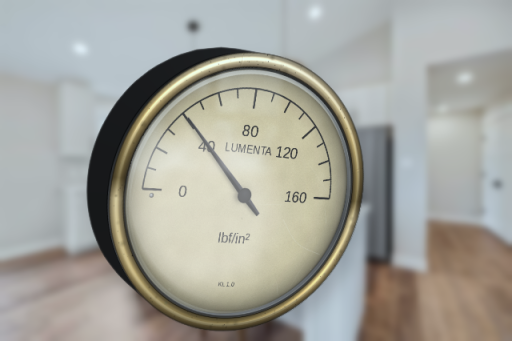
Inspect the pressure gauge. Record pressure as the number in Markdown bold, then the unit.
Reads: **40** psi
